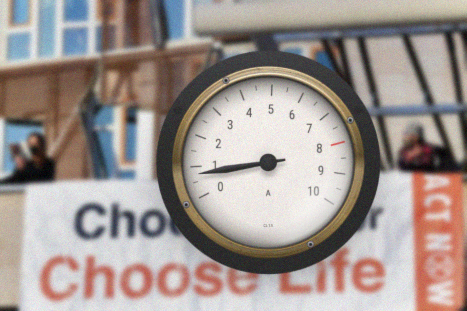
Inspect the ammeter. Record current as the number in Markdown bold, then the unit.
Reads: **0.75** A
